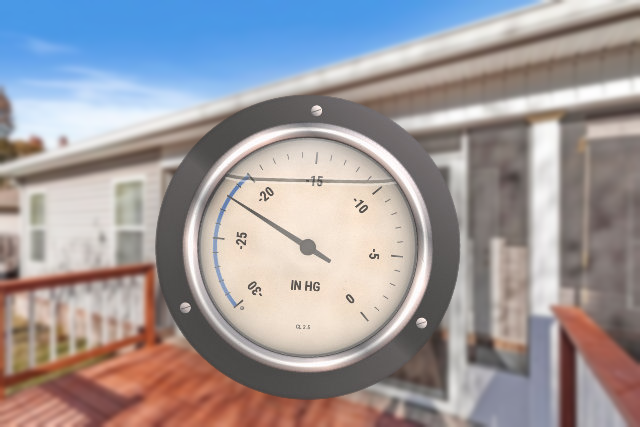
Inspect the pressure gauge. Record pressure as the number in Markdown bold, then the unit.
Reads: **-22** inHg
